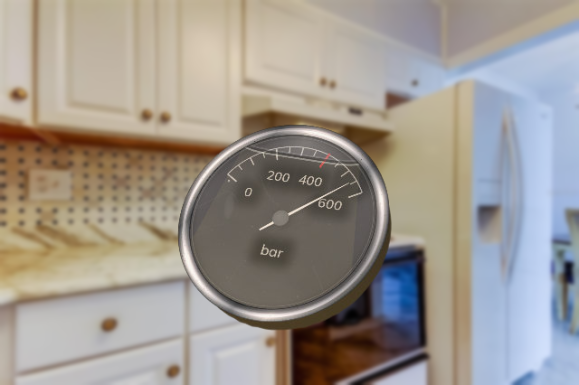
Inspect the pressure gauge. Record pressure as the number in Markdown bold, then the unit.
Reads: **550** bar
